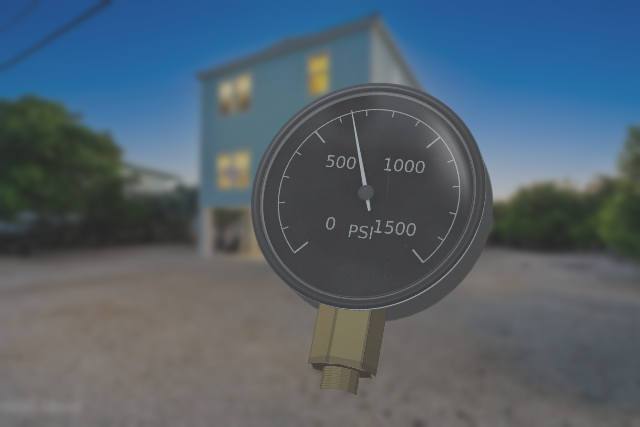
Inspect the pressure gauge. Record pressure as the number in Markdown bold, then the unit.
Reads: **650** psi
